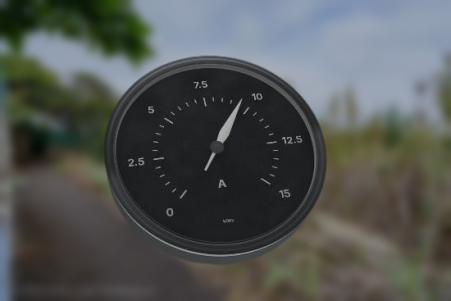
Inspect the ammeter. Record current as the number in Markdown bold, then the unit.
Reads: **9.5** A
